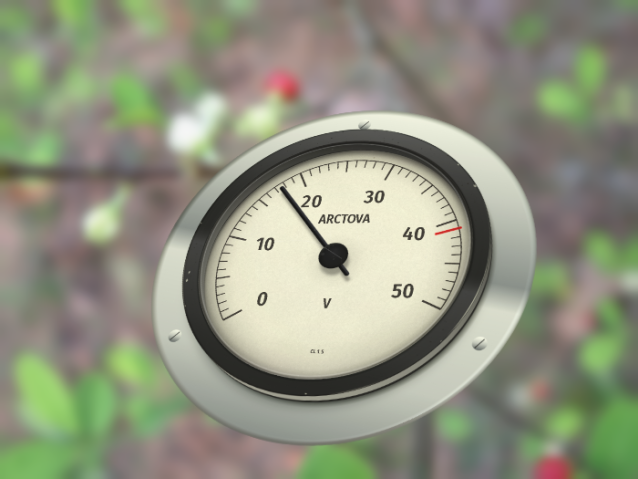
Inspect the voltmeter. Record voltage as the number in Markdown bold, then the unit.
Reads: **17.5** V
